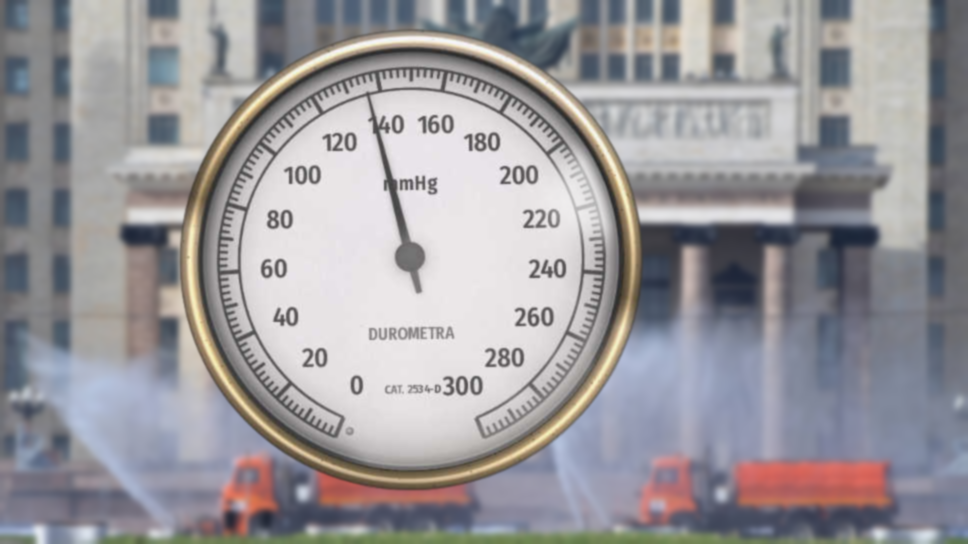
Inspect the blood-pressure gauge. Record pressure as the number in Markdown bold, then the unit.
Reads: **136** mmHg
